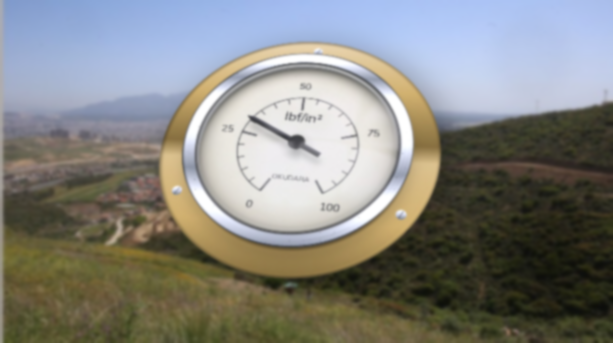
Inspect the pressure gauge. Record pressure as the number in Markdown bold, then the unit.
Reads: **30** psi
